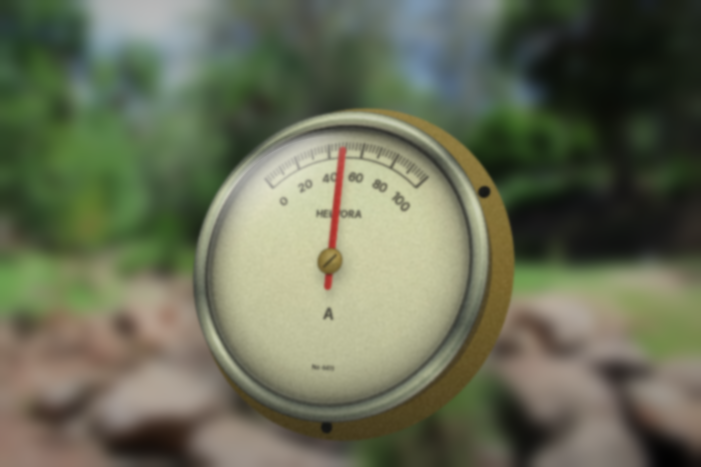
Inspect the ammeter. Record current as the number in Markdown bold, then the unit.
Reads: **50** A
